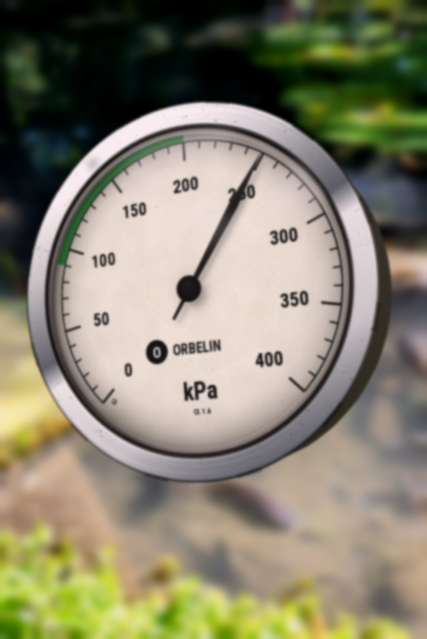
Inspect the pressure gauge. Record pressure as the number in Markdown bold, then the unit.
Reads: **250** kPa
